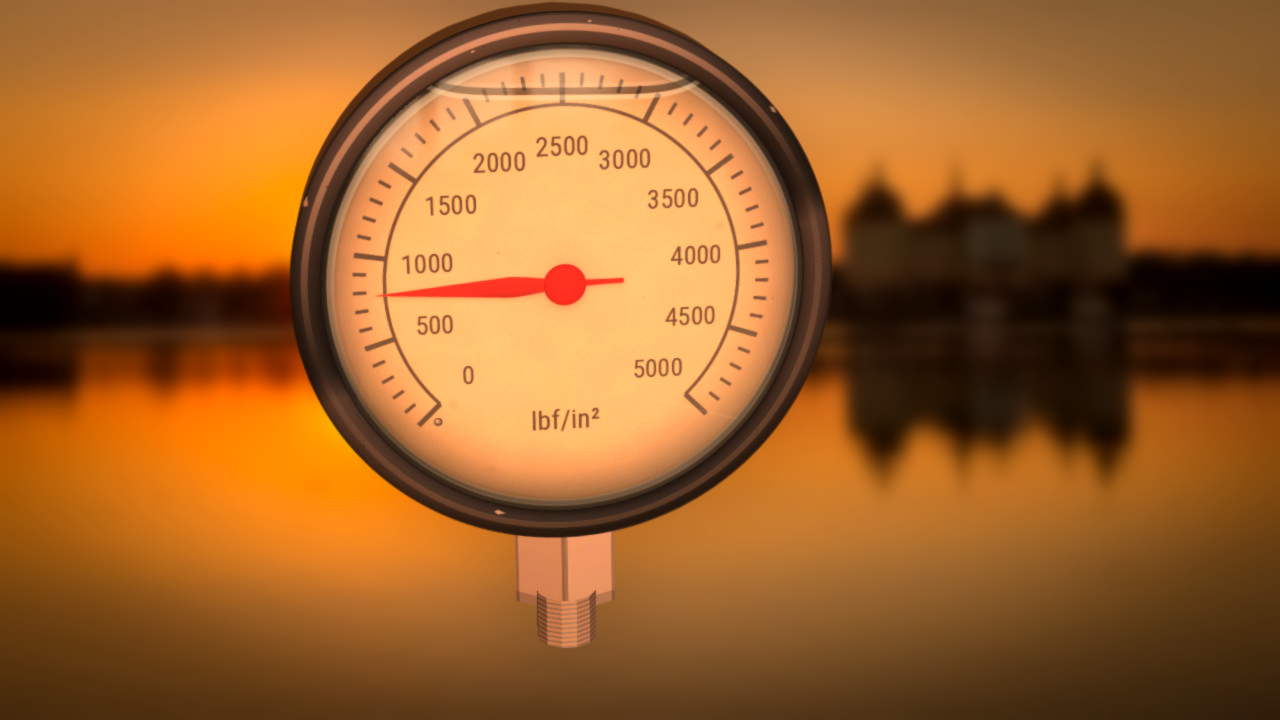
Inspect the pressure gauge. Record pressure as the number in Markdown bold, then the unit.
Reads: **800** psi
